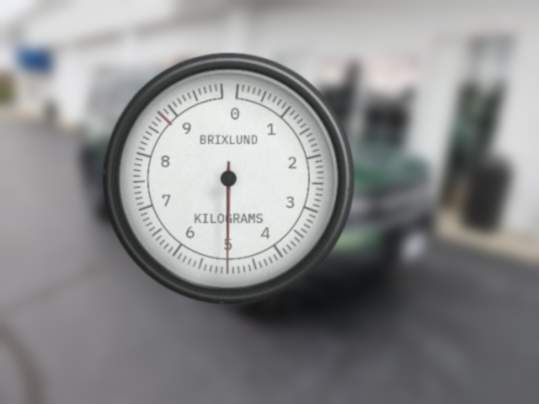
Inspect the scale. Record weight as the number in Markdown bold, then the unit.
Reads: **5** kg
